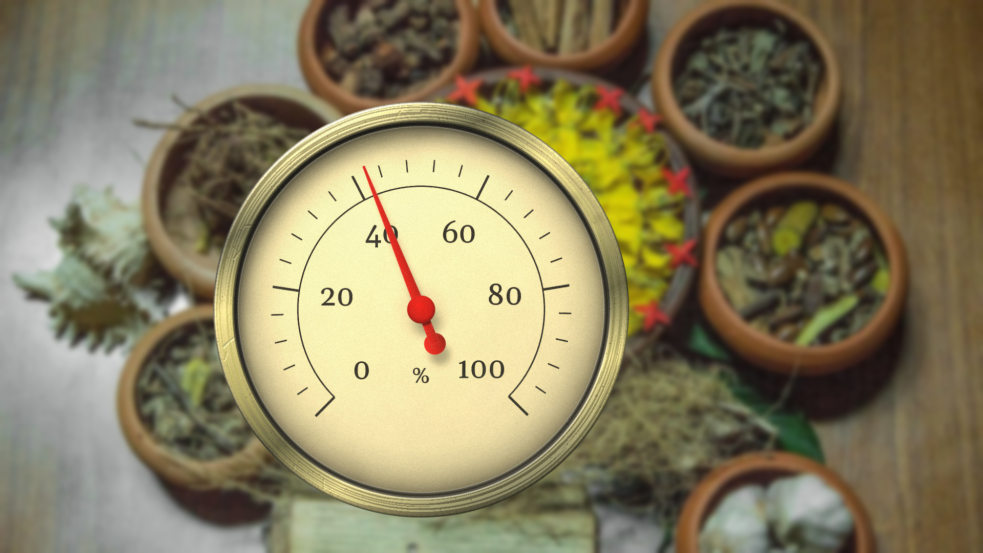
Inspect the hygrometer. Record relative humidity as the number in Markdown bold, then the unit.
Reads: **42** %
